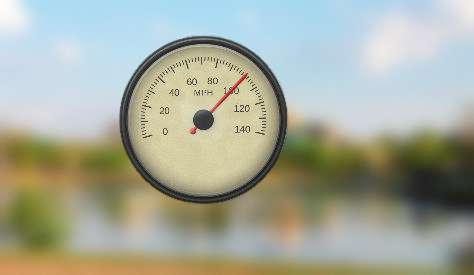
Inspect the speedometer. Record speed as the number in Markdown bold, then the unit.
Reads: **100** mph
